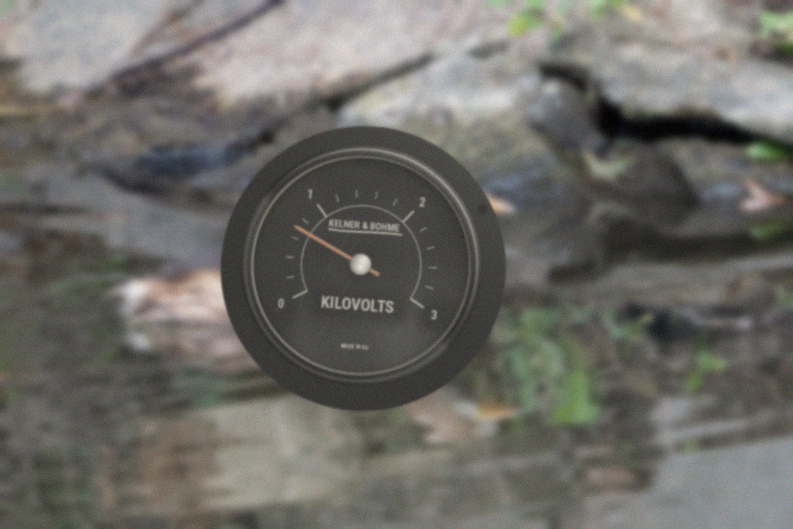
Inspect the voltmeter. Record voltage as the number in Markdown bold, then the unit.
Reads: **0.7** kV
